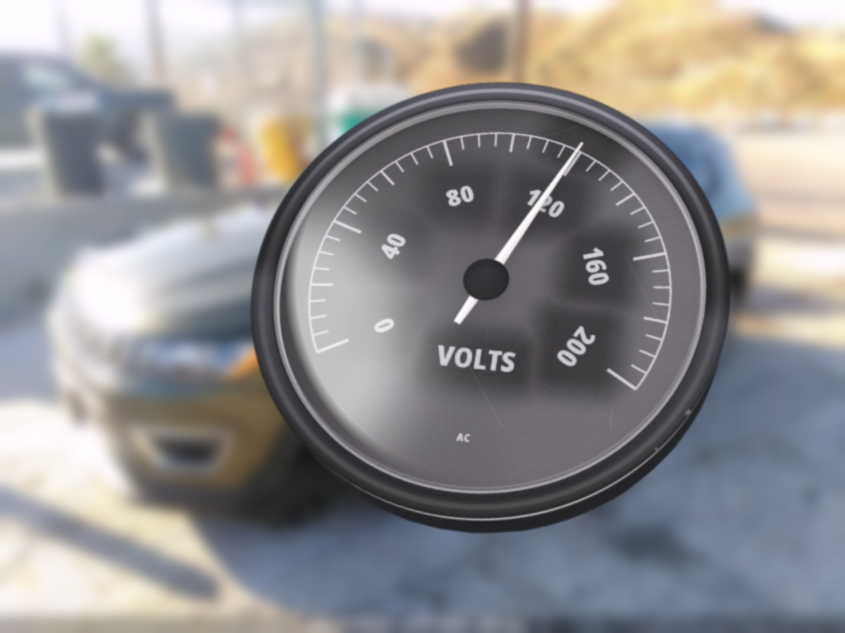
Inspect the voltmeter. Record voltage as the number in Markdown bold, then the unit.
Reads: **120** V
